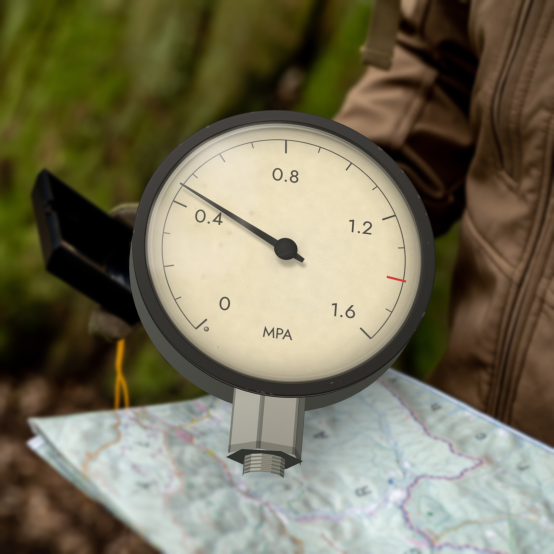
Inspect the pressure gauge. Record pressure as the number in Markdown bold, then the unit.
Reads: **0.45** MPa
